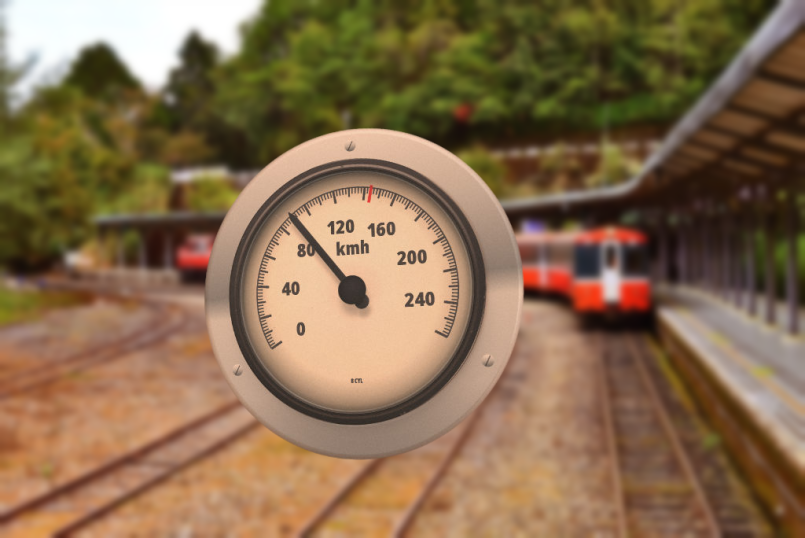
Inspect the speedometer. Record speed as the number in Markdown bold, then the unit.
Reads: **90** km/h
